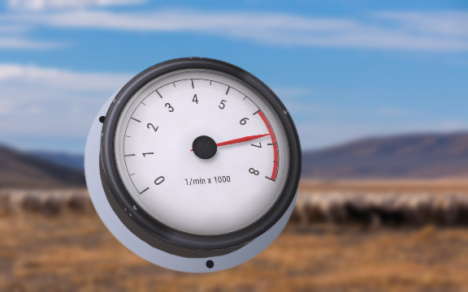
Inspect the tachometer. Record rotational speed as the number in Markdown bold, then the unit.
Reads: **6750** rpm
